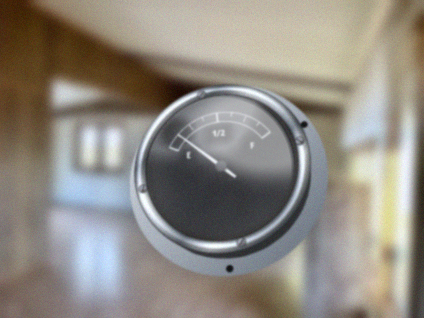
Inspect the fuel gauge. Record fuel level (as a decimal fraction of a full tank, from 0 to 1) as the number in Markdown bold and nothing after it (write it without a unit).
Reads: **0.125**
